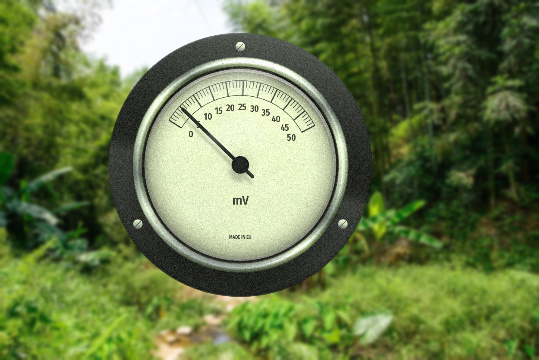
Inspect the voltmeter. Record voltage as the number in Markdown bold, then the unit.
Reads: **5** mV
